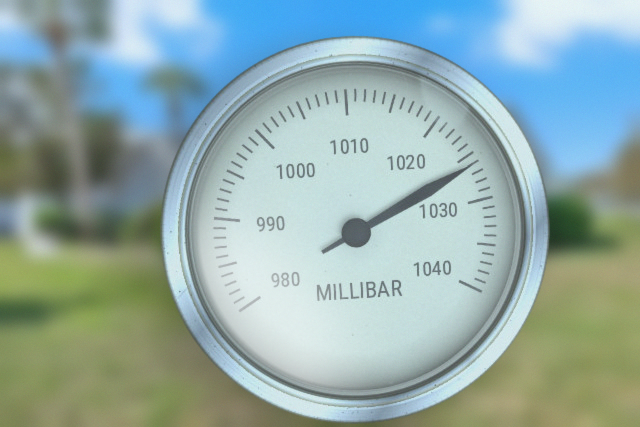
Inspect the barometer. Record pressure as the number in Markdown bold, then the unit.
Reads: **1026** mbar
